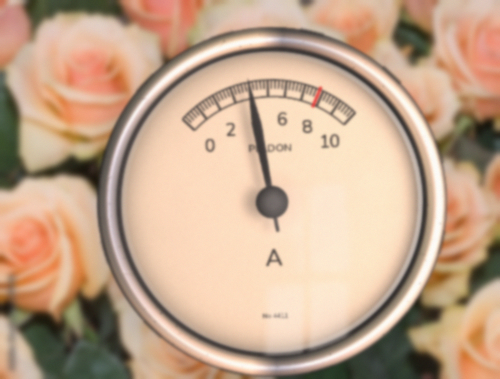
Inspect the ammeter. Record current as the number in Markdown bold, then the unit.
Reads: **4** A
